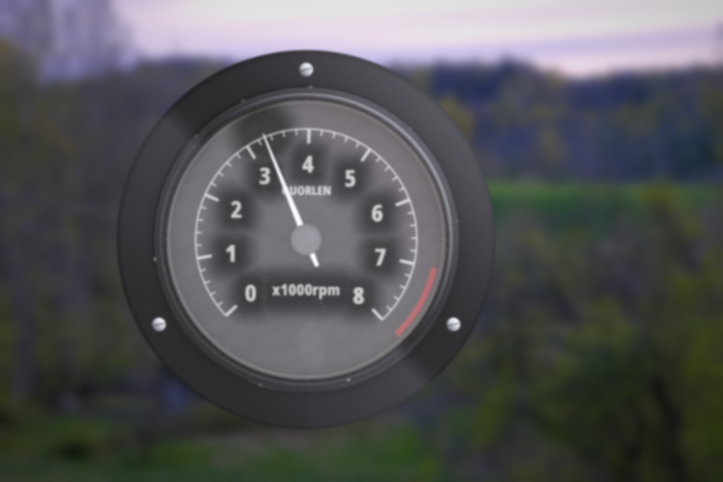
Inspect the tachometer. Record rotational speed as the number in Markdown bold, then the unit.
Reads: **3300** rpm
